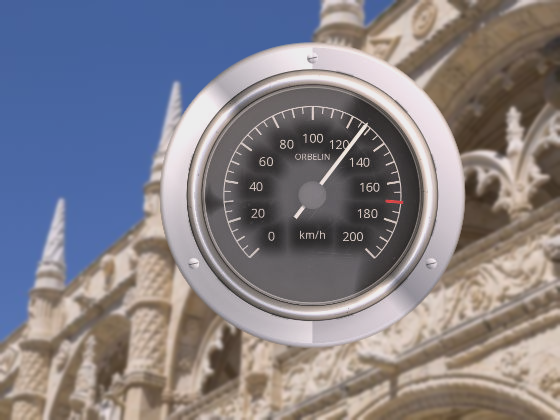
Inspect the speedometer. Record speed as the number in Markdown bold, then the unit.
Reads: **127.5** km/h
